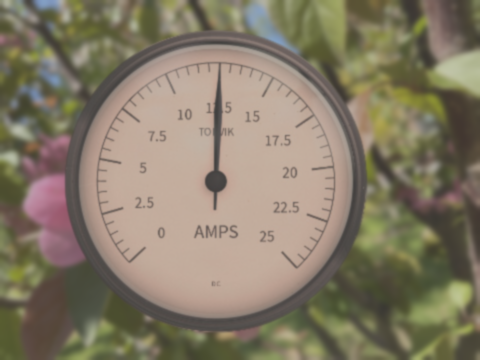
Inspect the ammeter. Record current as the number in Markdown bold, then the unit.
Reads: **12.5** A
